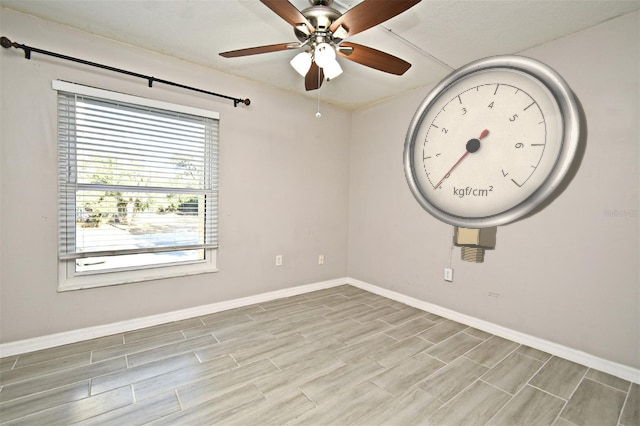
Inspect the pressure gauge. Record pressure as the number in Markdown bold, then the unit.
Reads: **0** kg/cm²
